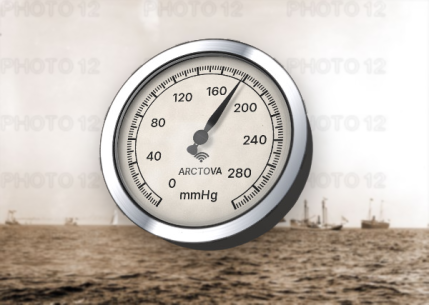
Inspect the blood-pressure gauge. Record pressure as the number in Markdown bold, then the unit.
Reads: **180** mmHg
